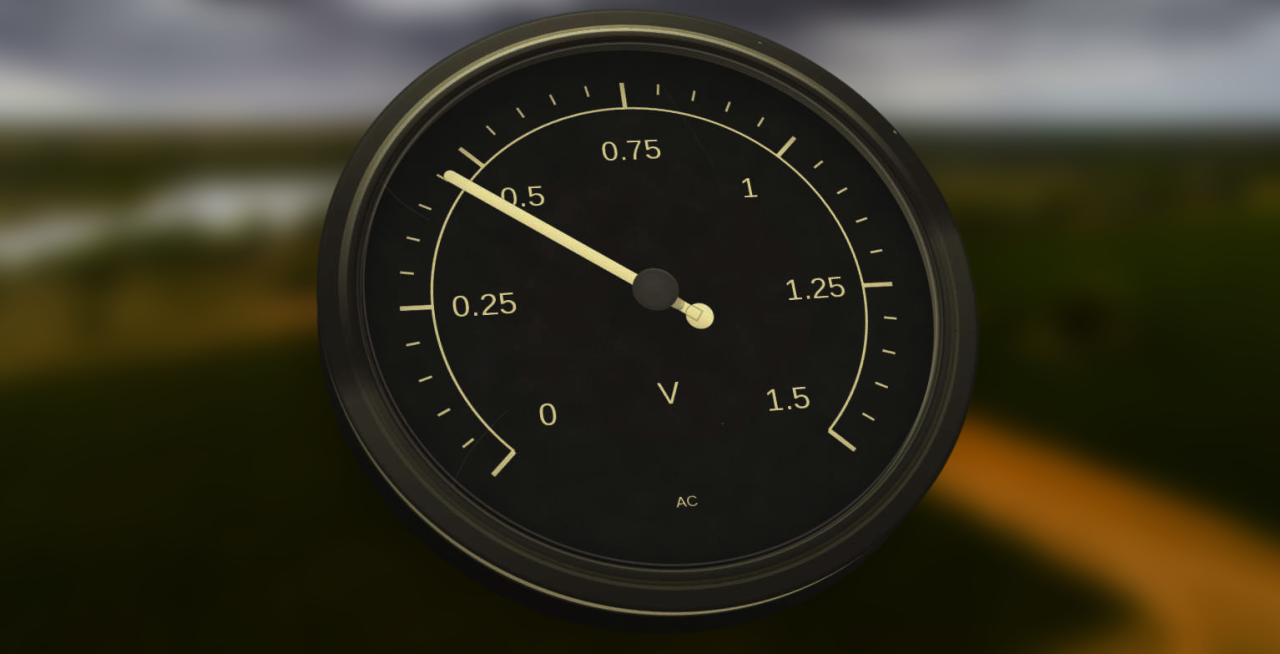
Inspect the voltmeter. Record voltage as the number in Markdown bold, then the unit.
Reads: **0.45** V
